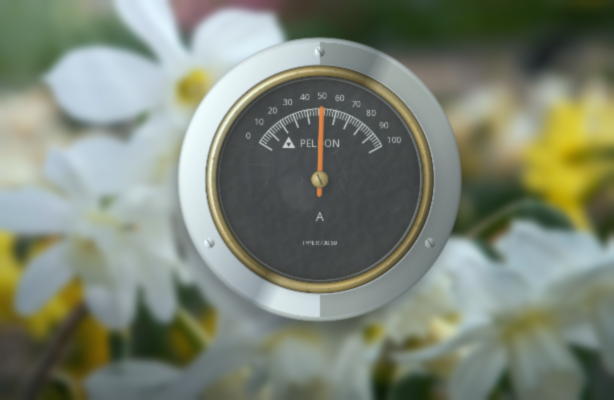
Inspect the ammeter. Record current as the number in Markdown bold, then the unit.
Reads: **50** A
